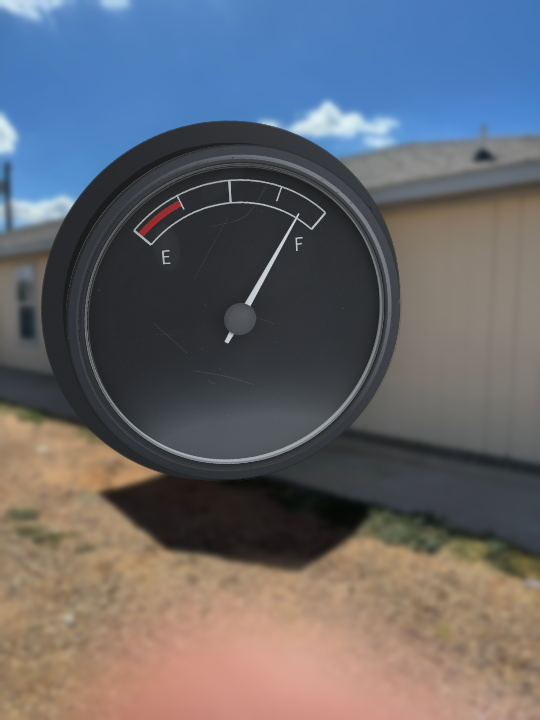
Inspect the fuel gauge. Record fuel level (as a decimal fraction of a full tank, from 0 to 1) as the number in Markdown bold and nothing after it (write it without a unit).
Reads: **0.875**
